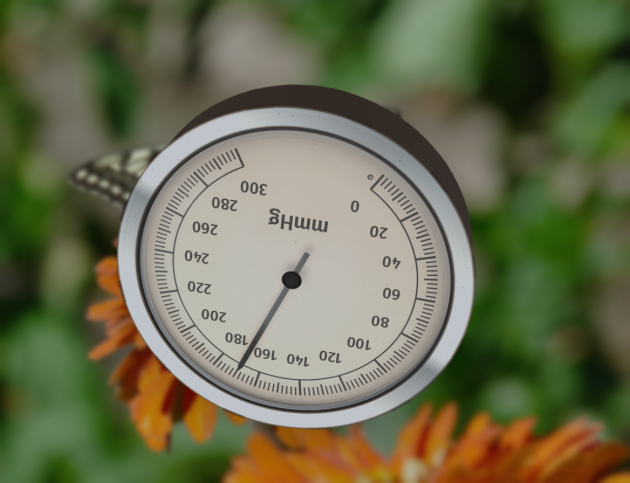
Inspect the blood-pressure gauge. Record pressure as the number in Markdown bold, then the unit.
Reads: **170** mmHg
